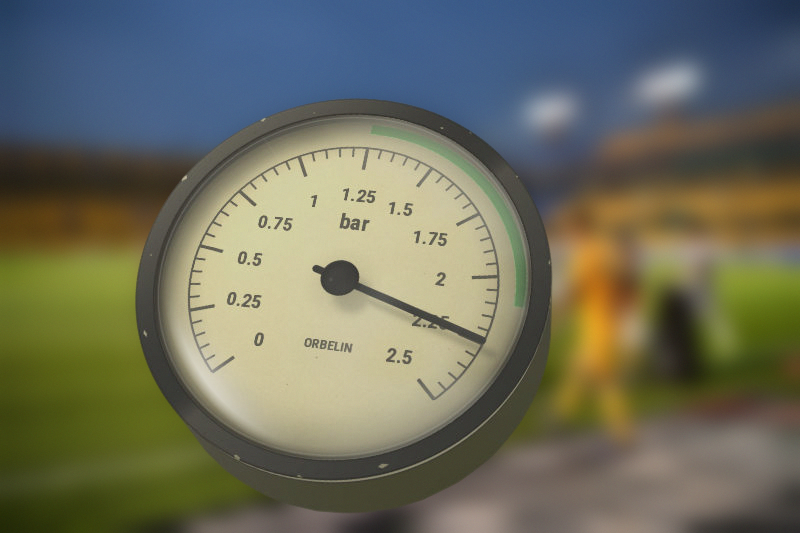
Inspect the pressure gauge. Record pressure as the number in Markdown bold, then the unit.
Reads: **2.25** bar
